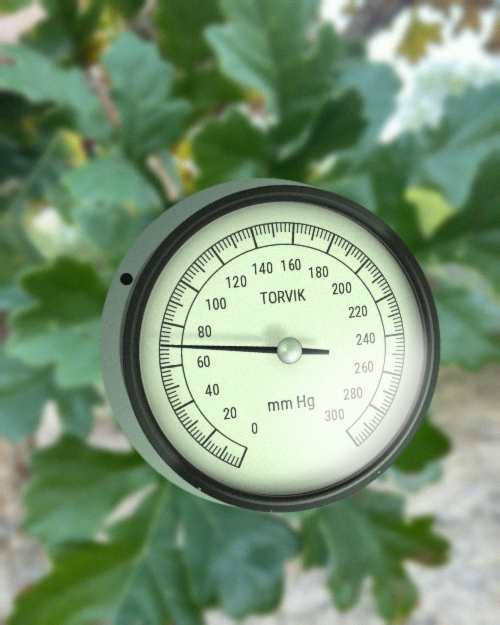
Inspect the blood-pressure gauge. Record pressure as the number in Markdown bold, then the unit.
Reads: **70** mmHg
